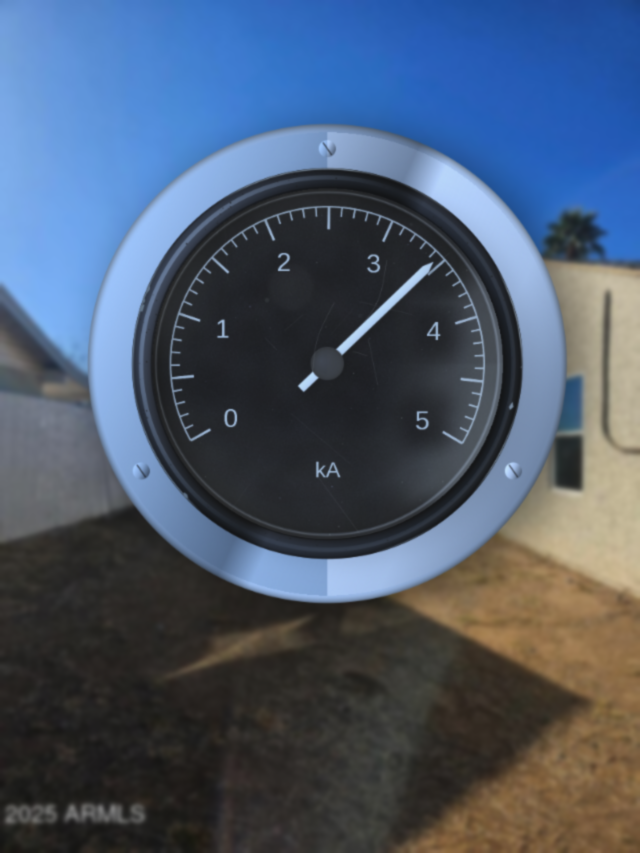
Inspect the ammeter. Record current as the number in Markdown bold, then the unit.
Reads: **3.45** kA
